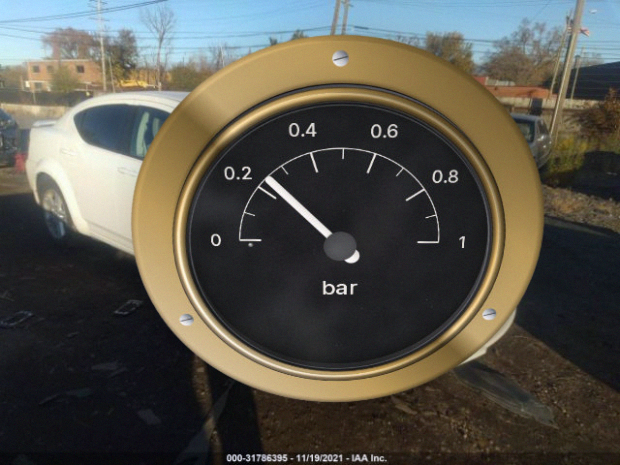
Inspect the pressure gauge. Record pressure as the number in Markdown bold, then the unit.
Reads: **0.25** bar
